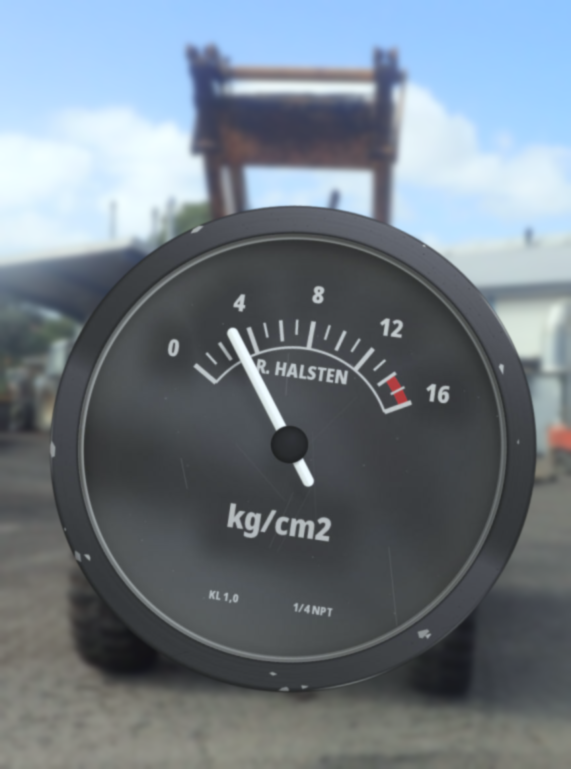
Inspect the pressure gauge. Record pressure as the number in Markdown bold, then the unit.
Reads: **3** kg/cm²
